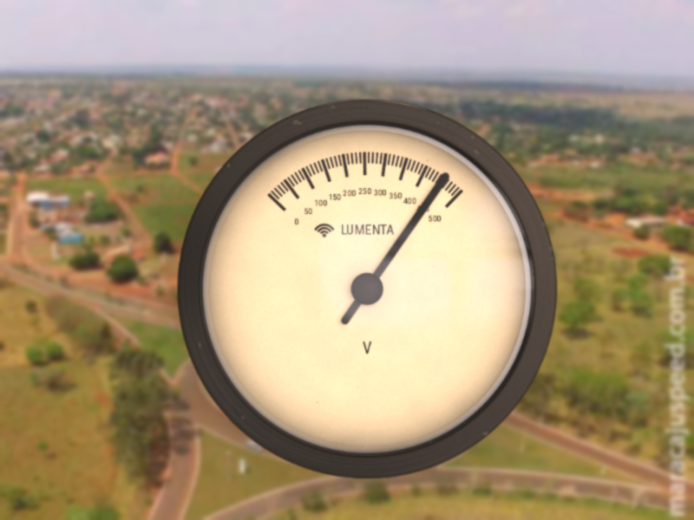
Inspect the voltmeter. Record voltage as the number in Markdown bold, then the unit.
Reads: **450** V
